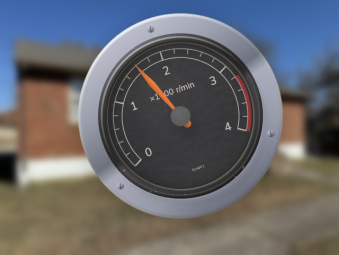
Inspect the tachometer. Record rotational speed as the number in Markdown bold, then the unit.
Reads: **1600** rpm
